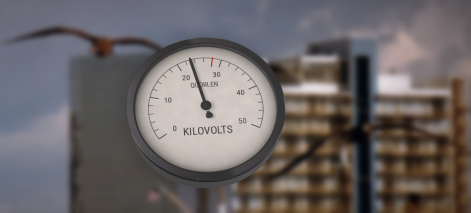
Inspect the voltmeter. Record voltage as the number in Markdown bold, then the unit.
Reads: **23** kV
